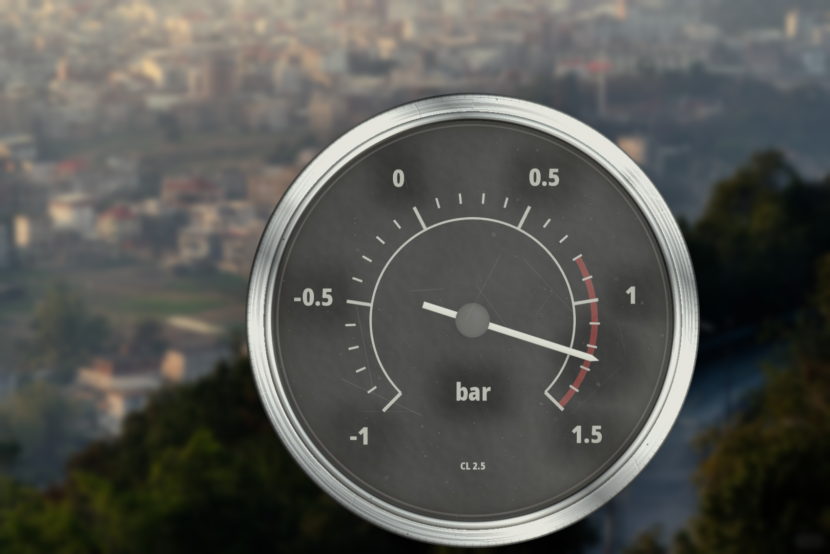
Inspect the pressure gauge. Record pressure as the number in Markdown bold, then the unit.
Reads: **1.25** bar
